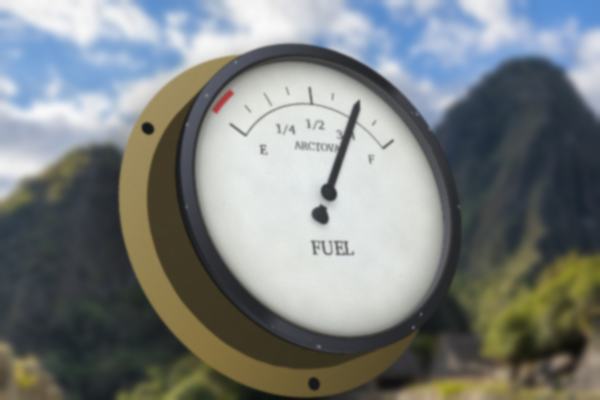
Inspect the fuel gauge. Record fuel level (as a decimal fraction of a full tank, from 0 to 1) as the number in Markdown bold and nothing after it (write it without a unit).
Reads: **0.75**
